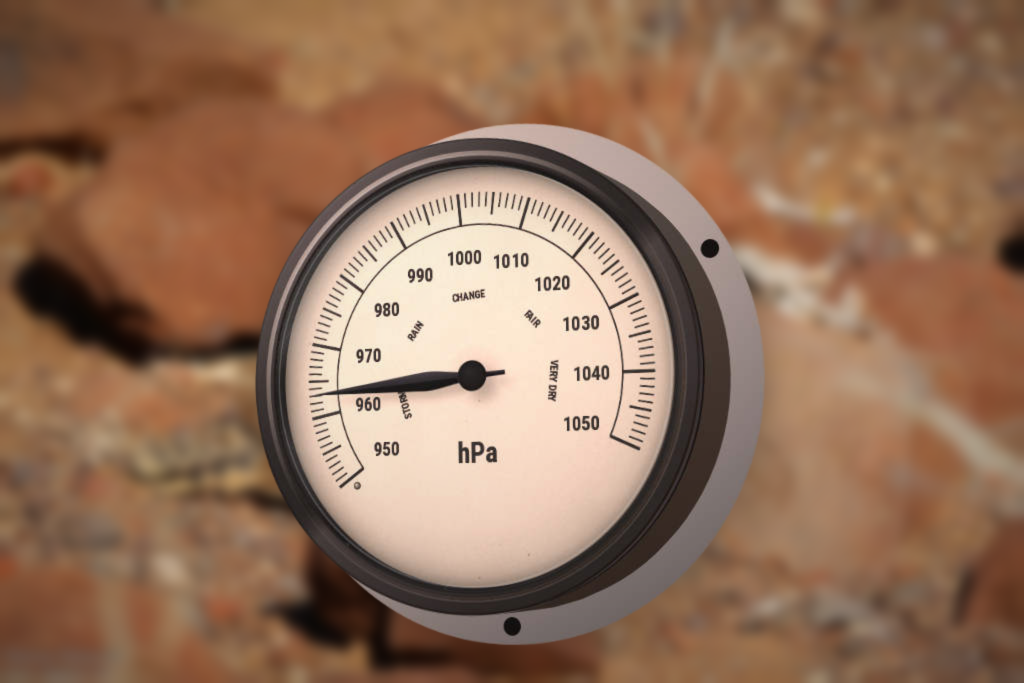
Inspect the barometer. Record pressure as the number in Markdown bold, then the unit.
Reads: **963** hPa
